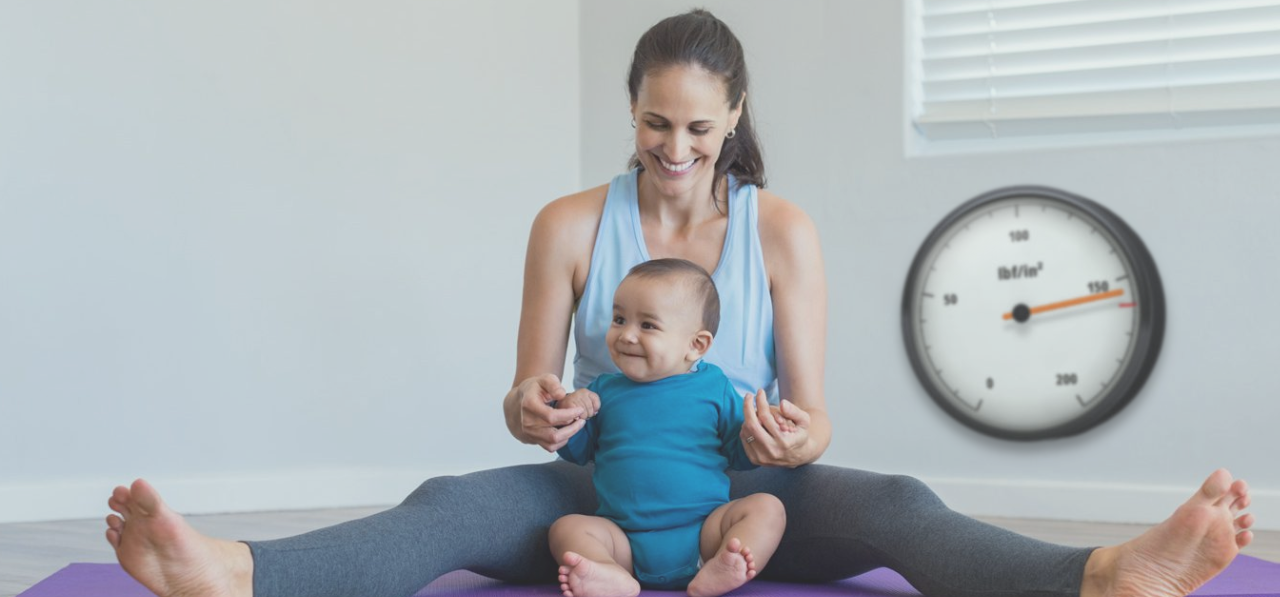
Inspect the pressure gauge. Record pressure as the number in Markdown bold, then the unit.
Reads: **155** psi
